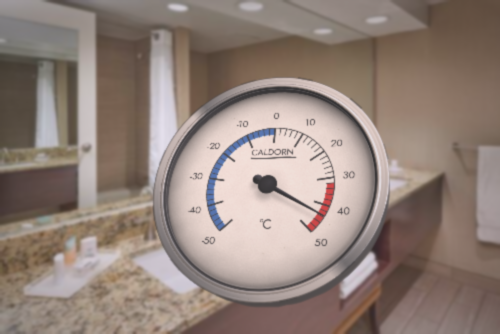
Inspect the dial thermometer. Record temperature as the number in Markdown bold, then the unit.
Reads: **44** °C
